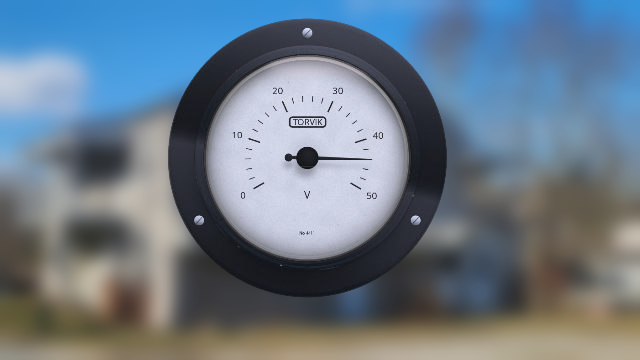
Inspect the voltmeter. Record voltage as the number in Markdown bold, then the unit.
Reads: **44** V
